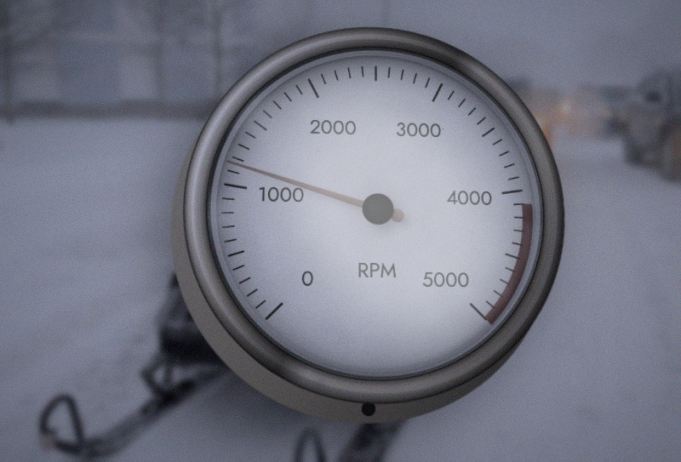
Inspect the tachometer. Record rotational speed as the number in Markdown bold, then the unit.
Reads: **1150** rpm
